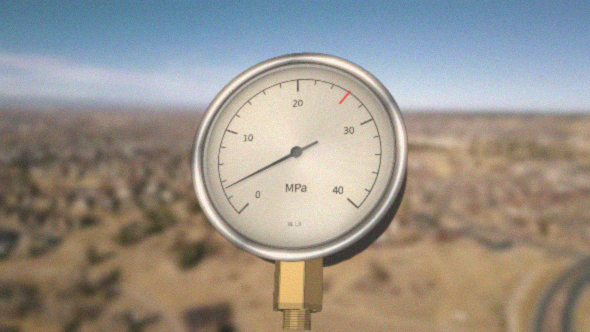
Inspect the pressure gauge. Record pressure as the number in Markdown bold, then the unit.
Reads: **3** MPa
